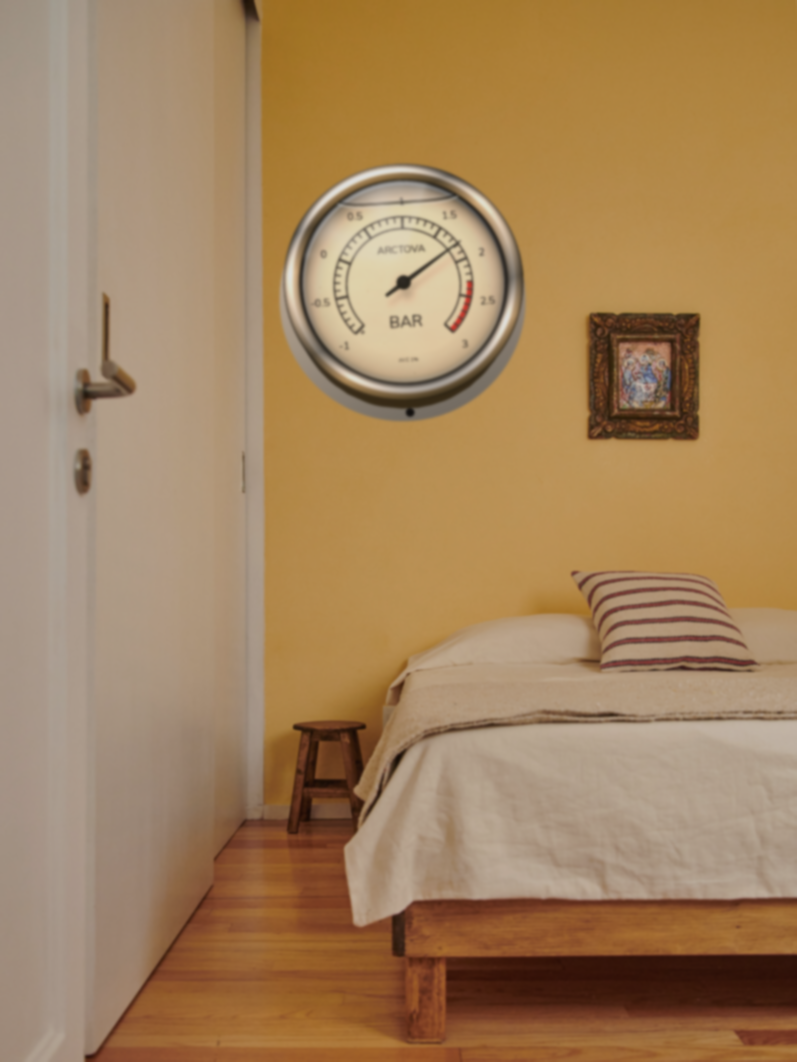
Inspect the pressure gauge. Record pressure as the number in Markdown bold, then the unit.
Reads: **1.8** bar
